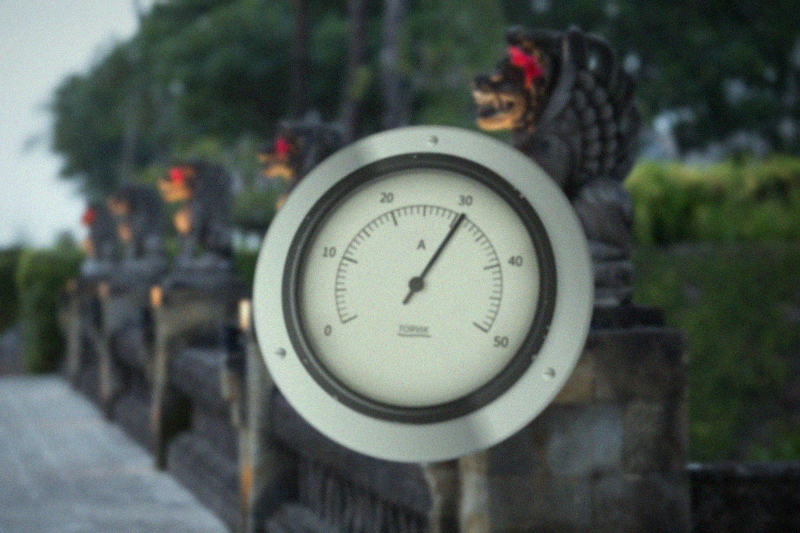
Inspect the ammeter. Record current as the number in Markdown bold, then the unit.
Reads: **31** A
